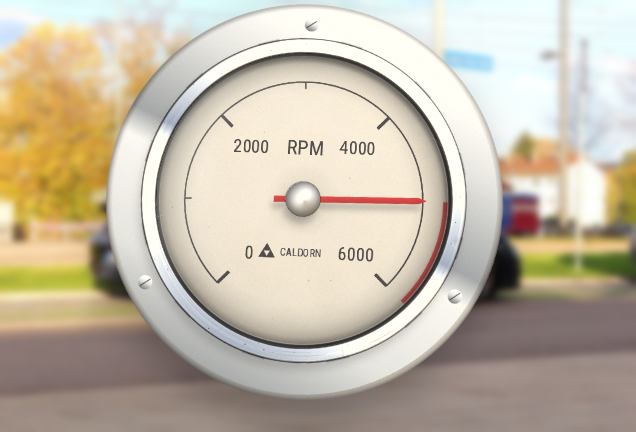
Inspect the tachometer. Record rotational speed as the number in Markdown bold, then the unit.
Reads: **5000** rpm
